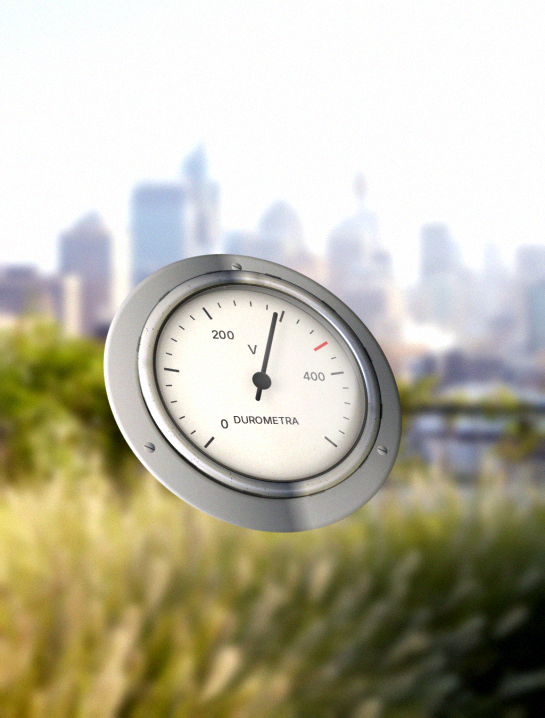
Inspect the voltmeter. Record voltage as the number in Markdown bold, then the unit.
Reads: **290** V
